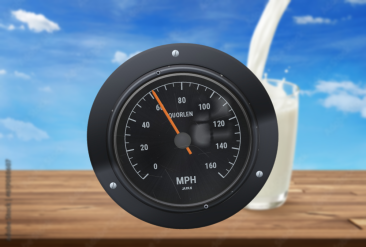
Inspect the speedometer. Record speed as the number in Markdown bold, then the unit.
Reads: **62.5** mph
